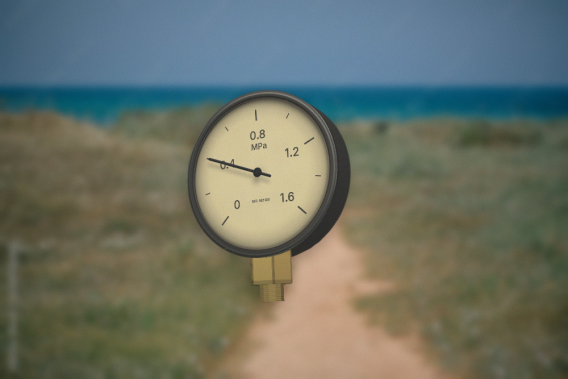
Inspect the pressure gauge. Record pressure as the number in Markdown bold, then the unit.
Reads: **0.4** MPa
